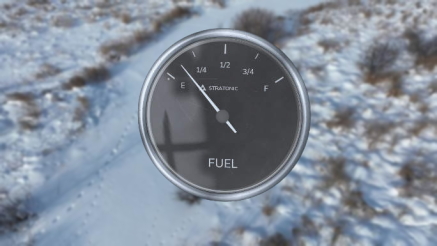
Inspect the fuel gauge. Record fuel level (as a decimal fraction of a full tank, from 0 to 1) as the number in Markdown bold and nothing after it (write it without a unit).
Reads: **0.125**
